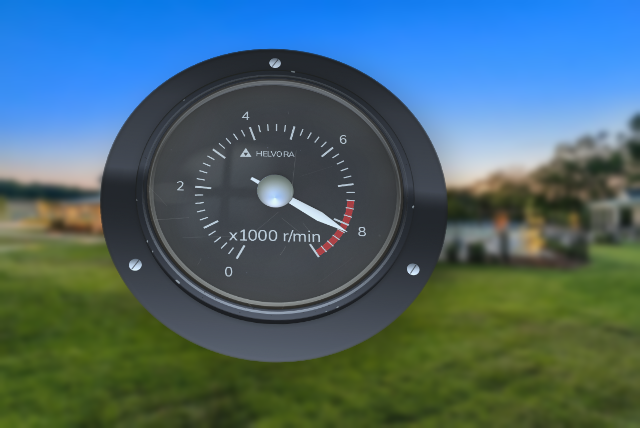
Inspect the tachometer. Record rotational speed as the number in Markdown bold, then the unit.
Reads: **8200** rpm
